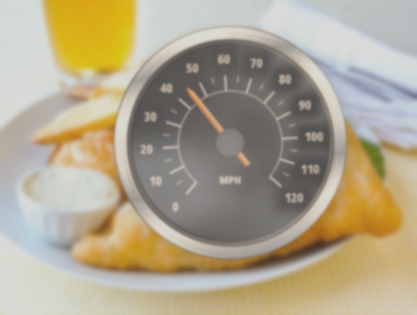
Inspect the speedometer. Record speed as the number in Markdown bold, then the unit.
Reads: **45** mph
